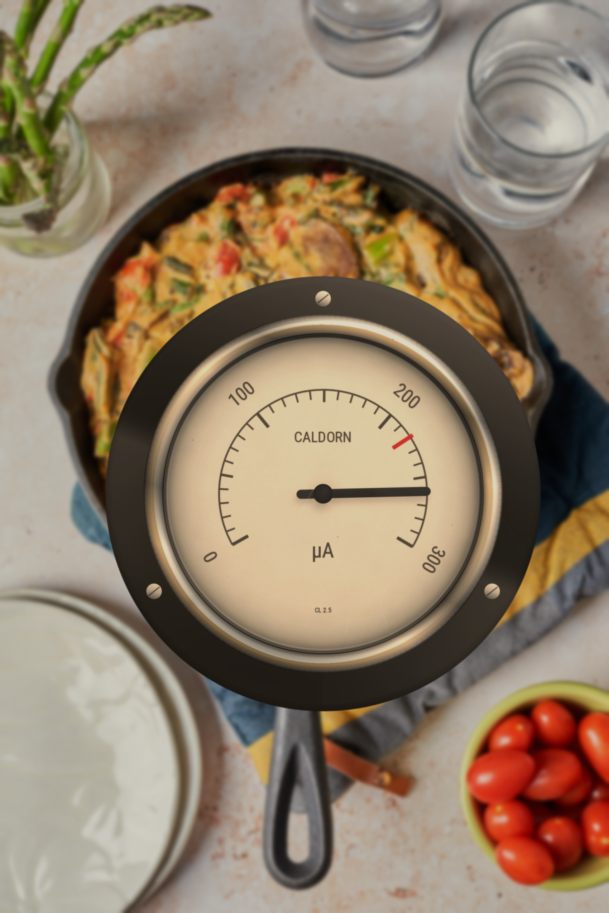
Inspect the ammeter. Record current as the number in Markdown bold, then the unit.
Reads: **260** µA
